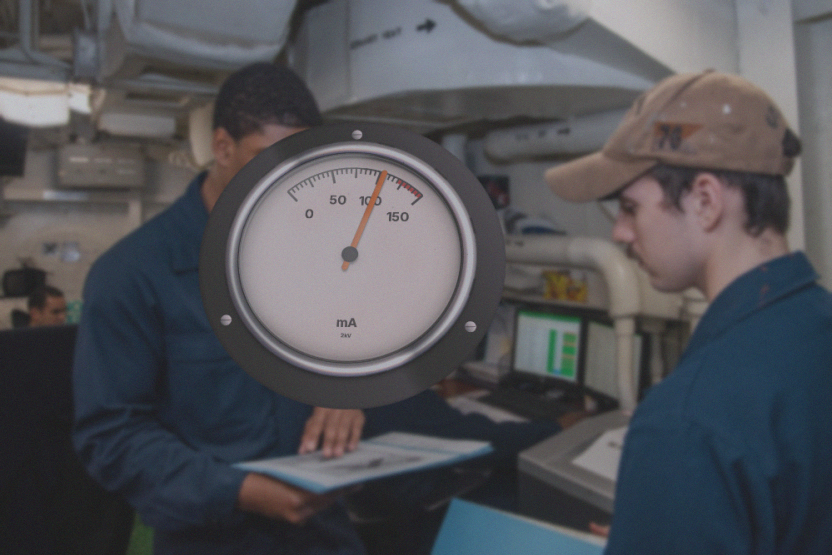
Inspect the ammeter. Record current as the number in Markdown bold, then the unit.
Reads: **105** mA
